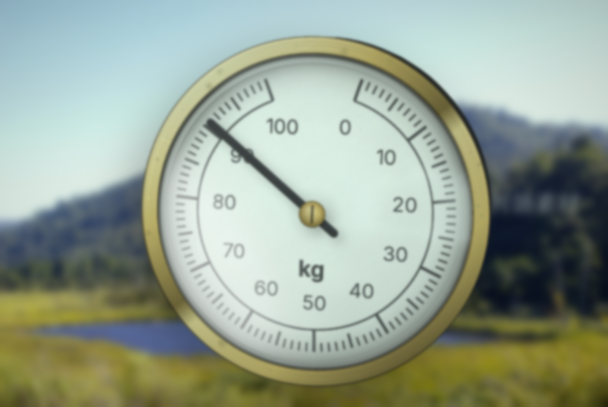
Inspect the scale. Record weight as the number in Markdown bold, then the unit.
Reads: **91** kg
